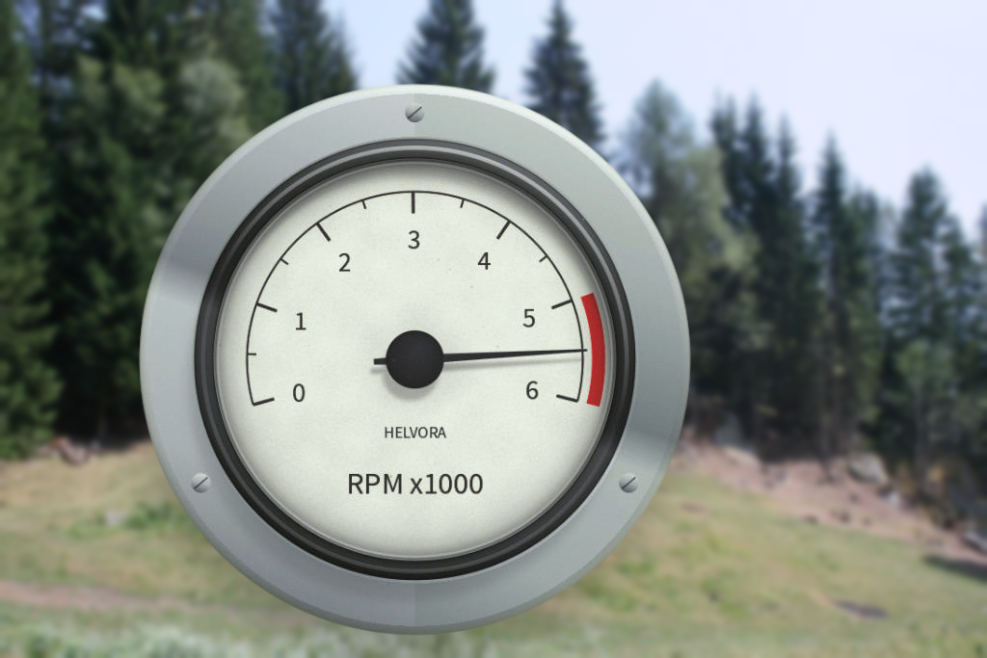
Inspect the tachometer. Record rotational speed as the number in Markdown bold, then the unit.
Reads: **5500** rpm
